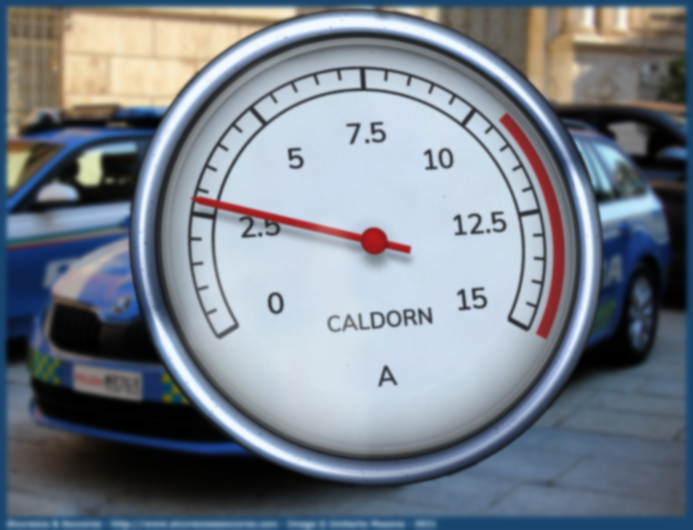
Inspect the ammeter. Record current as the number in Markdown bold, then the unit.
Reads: **2.75** A
